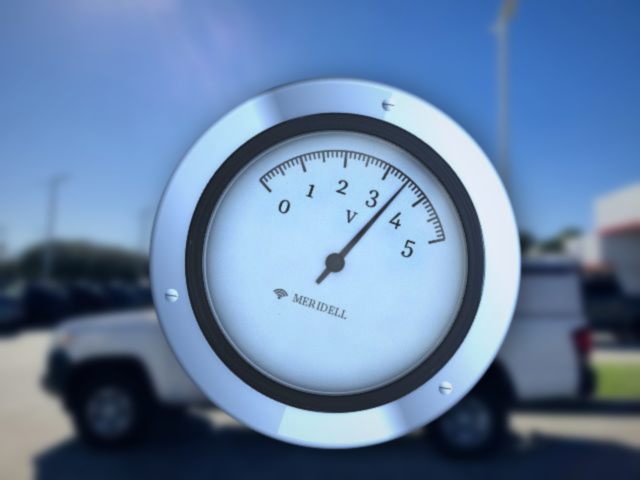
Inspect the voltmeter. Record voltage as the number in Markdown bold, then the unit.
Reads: **3.5** V
